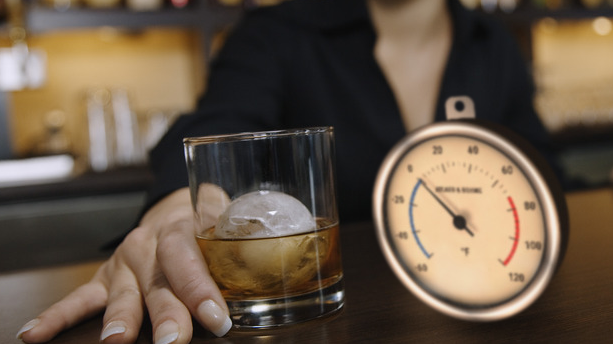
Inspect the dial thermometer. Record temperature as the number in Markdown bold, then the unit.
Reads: **0** °F
